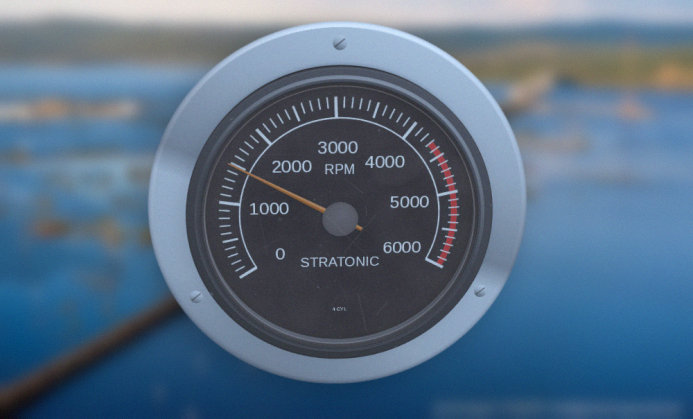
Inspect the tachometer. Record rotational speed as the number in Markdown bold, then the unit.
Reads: **1500** rpm
